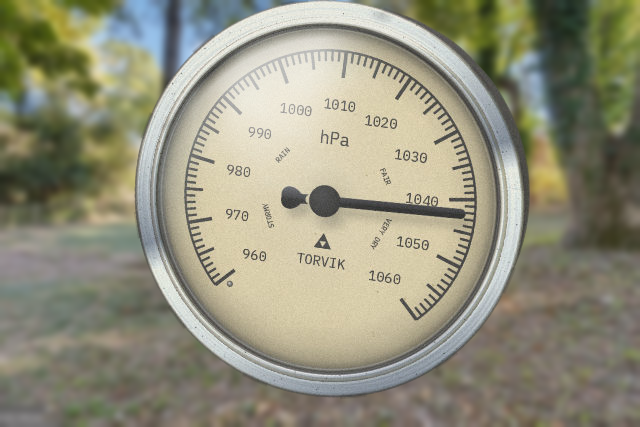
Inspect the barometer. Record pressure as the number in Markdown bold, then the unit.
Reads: **1042** hPa
